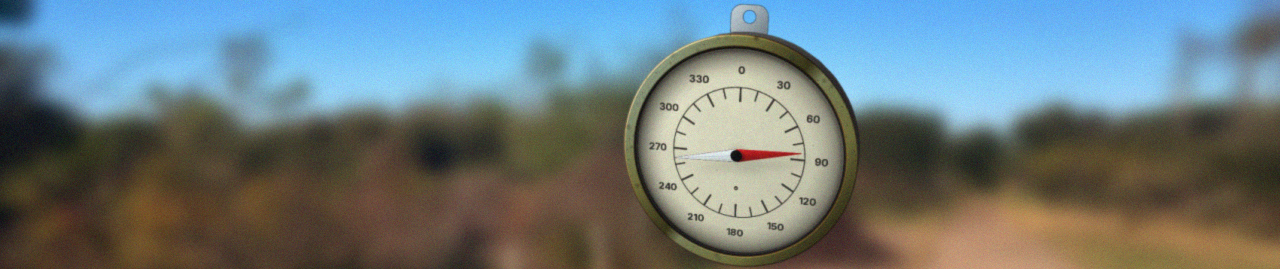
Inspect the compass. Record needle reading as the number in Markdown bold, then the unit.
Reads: **82.5** °
